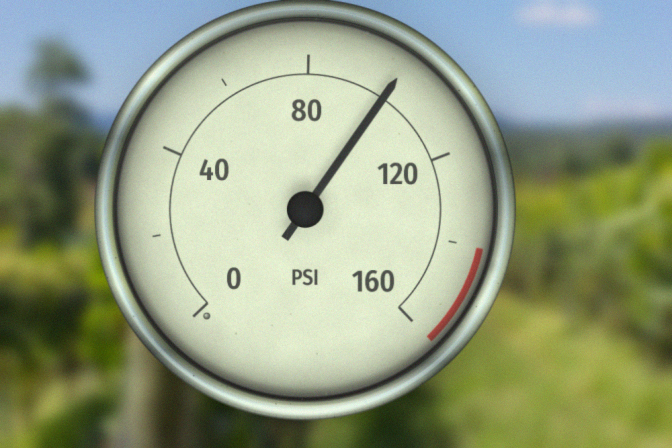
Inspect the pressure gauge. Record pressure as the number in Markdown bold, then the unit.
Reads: **100** psi
